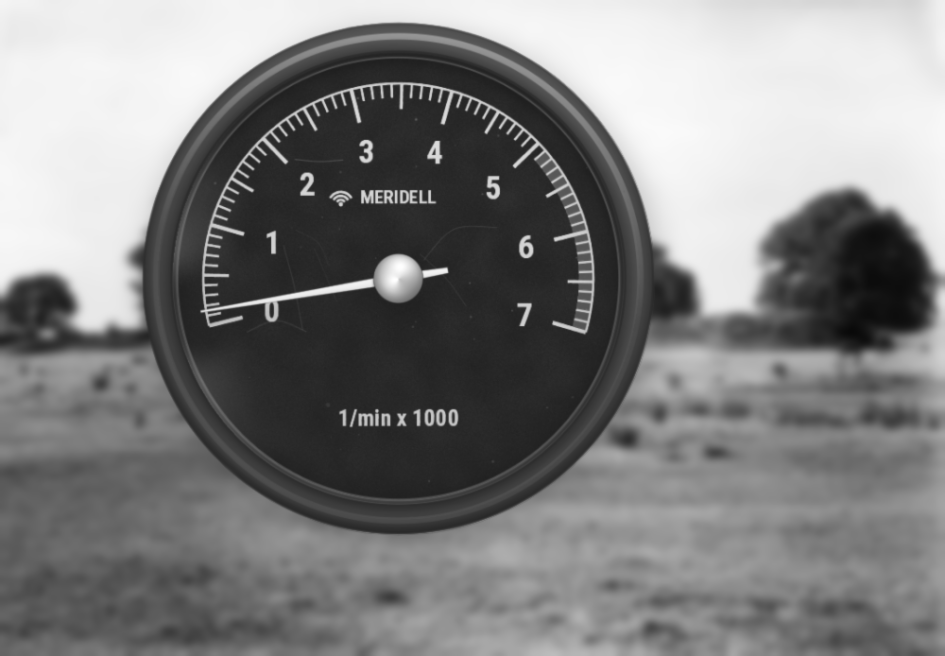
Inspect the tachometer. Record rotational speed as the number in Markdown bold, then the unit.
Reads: **150** rpm
